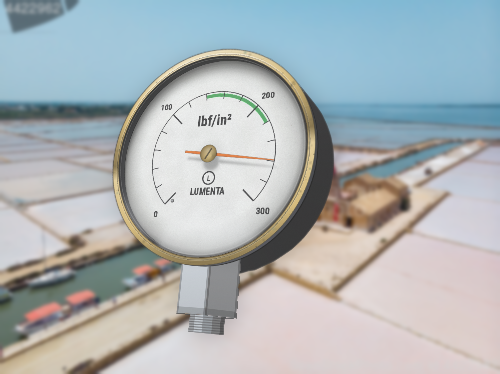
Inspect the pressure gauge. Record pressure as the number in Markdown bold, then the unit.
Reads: **260** psi
